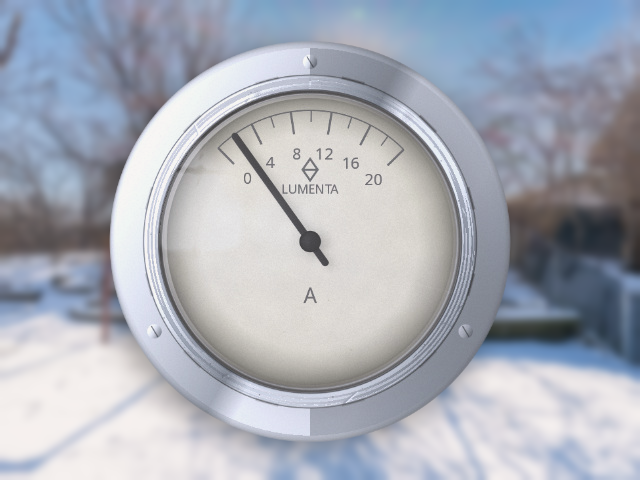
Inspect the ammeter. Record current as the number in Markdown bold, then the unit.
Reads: **2** A
